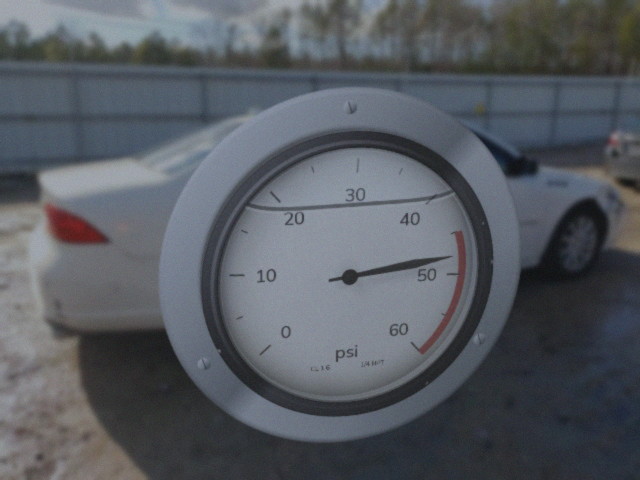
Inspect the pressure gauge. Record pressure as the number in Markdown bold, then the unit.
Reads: **47.5** psi
